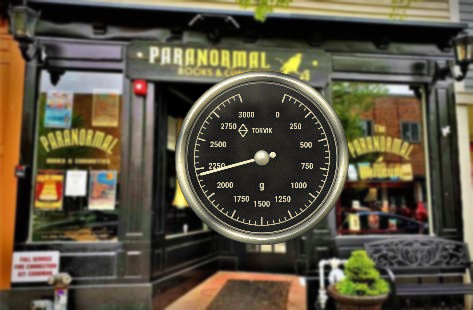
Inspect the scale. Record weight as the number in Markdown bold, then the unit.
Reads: **2200** g
